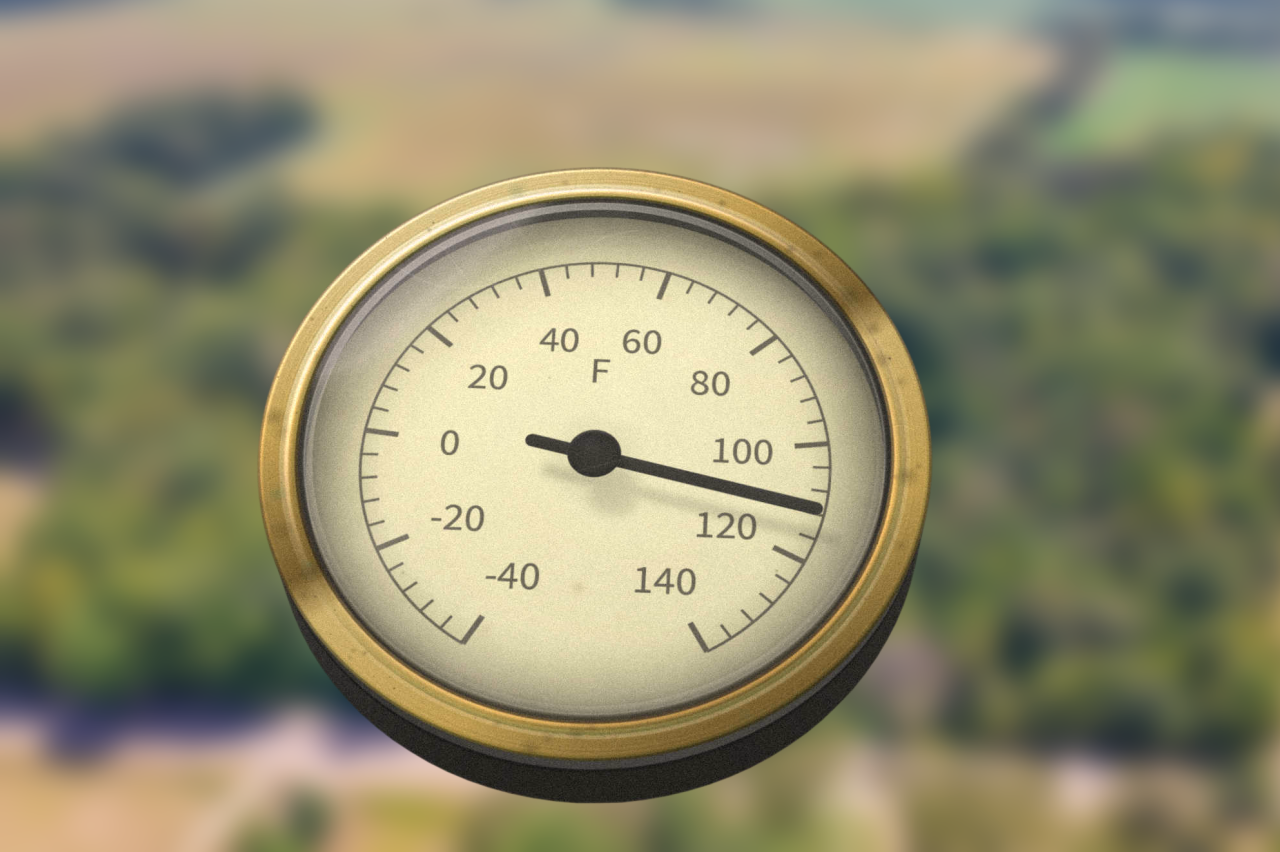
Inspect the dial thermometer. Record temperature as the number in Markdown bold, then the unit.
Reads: **112** °F
